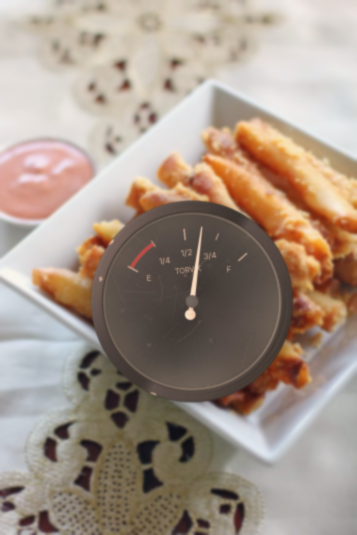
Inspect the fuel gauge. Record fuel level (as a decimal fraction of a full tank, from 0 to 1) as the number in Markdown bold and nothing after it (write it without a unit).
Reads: **0.625**
